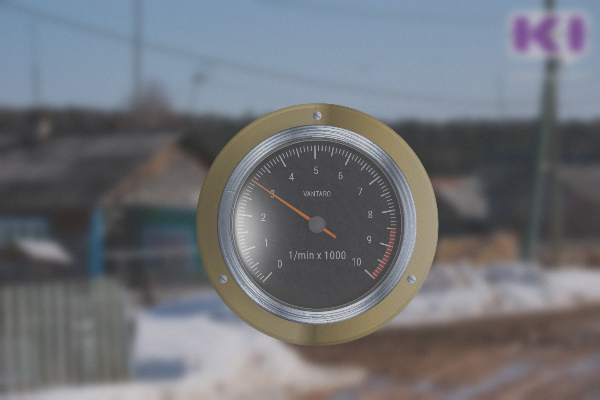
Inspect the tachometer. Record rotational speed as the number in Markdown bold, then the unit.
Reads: **3000** rpm
